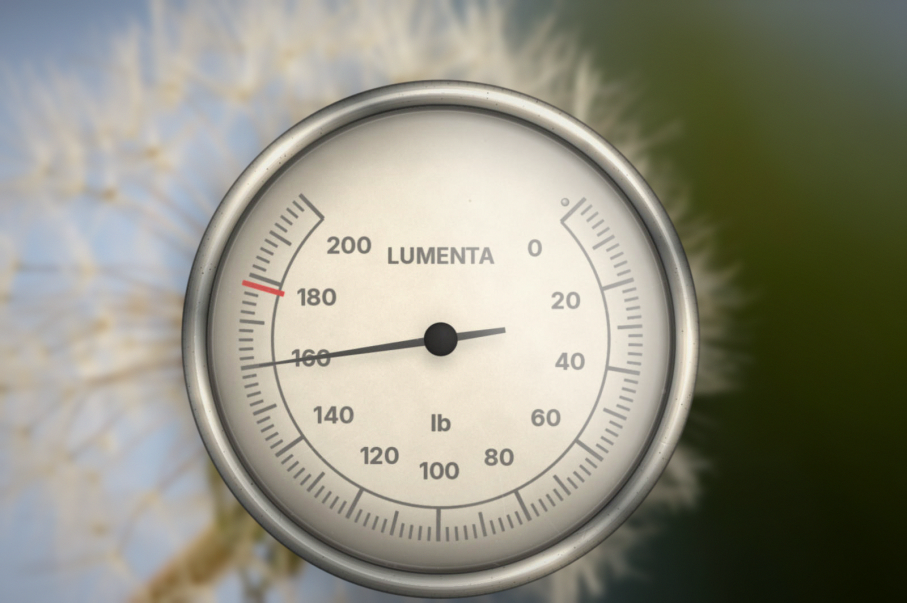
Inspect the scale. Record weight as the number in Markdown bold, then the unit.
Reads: **160** lb
